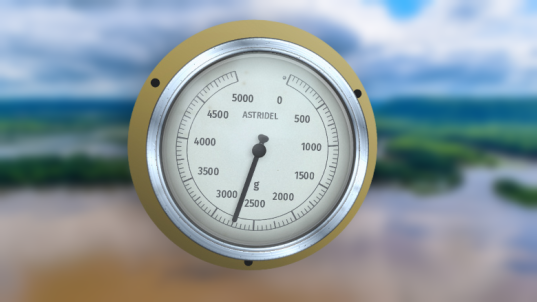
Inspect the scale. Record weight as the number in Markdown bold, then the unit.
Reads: **2750** g
